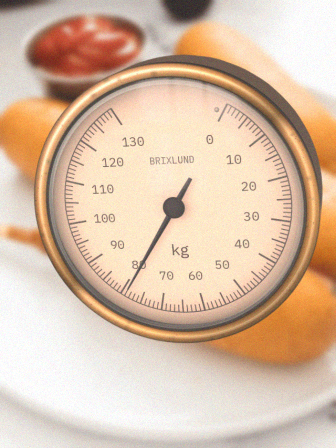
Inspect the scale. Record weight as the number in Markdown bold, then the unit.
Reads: **79** kg
